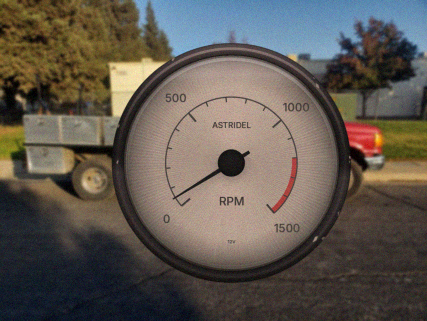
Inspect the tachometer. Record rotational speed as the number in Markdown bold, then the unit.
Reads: **50** rpm
